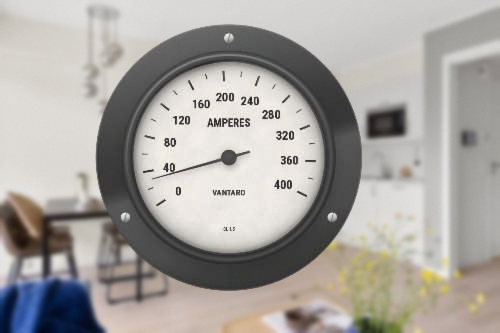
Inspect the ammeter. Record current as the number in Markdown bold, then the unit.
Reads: **30** A
